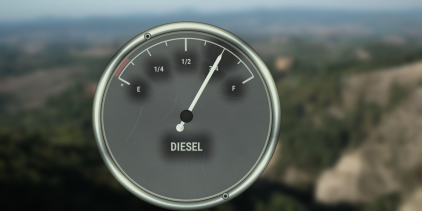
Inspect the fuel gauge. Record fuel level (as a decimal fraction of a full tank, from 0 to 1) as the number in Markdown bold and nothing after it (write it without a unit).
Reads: **0.75**
